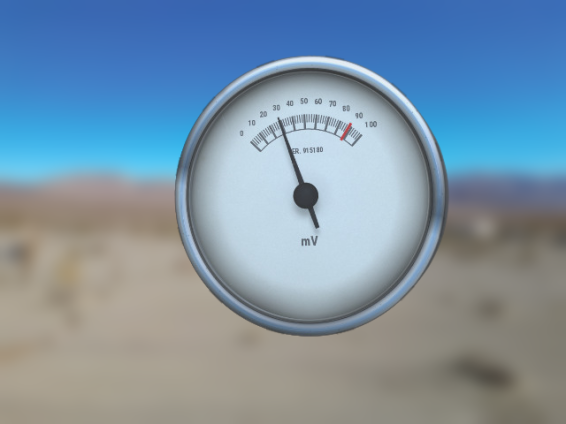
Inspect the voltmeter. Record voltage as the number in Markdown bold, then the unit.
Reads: **30** mV
